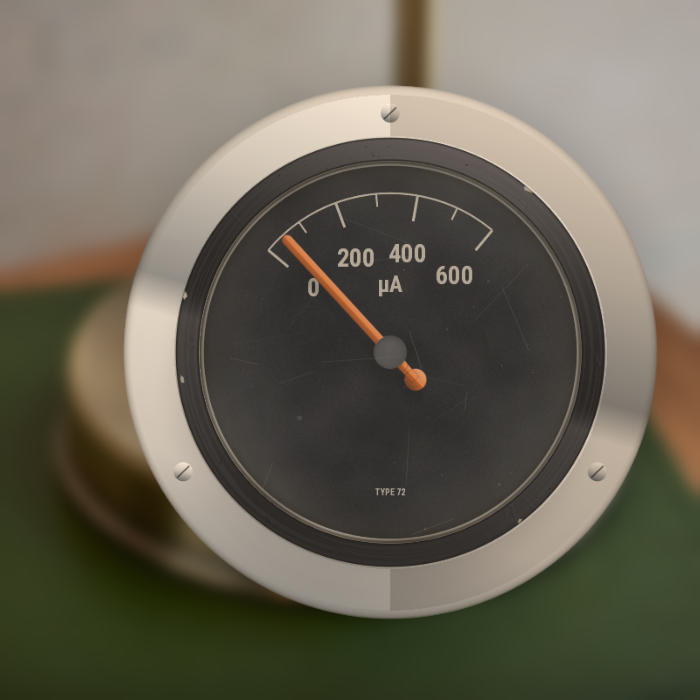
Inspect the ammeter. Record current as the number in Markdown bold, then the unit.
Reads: **50** µA
